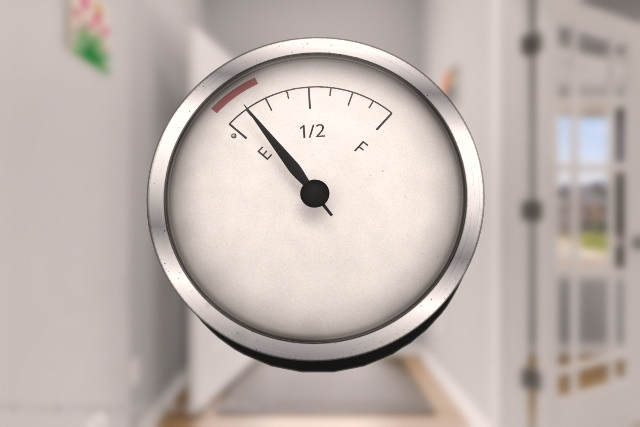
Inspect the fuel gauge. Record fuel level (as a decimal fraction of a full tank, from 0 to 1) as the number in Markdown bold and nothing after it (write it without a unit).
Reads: **0.125**
